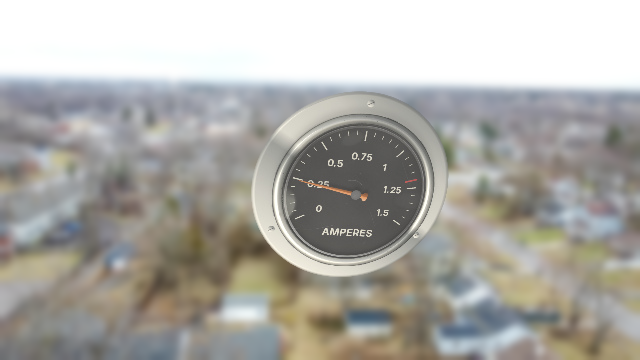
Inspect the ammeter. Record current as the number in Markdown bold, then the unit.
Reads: **0.25** A
